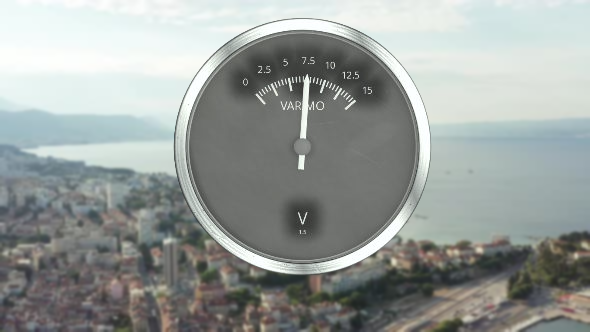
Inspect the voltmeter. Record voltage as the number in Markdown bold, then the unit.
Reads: **7.5** V
